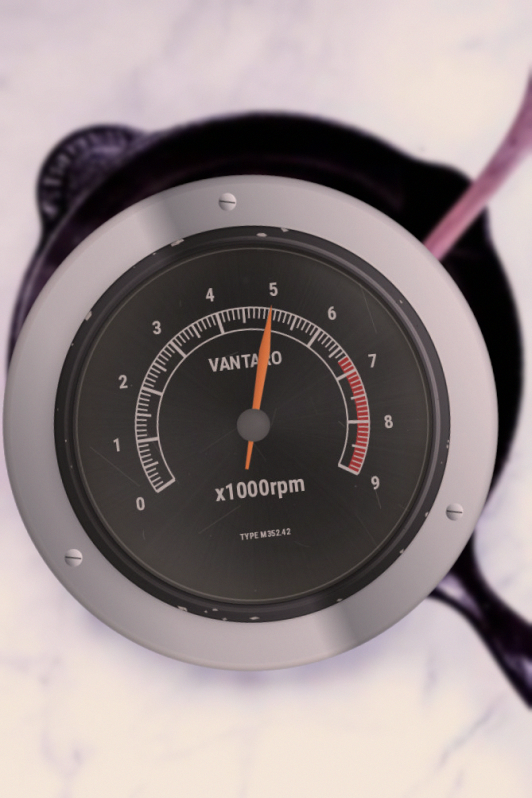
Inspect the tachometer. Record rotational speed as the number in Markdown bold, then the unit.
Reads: **5000** rpm
